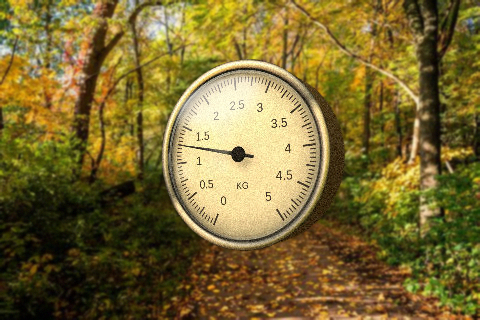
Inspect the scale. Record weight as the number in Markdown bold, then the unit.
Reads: **1.25** kg
